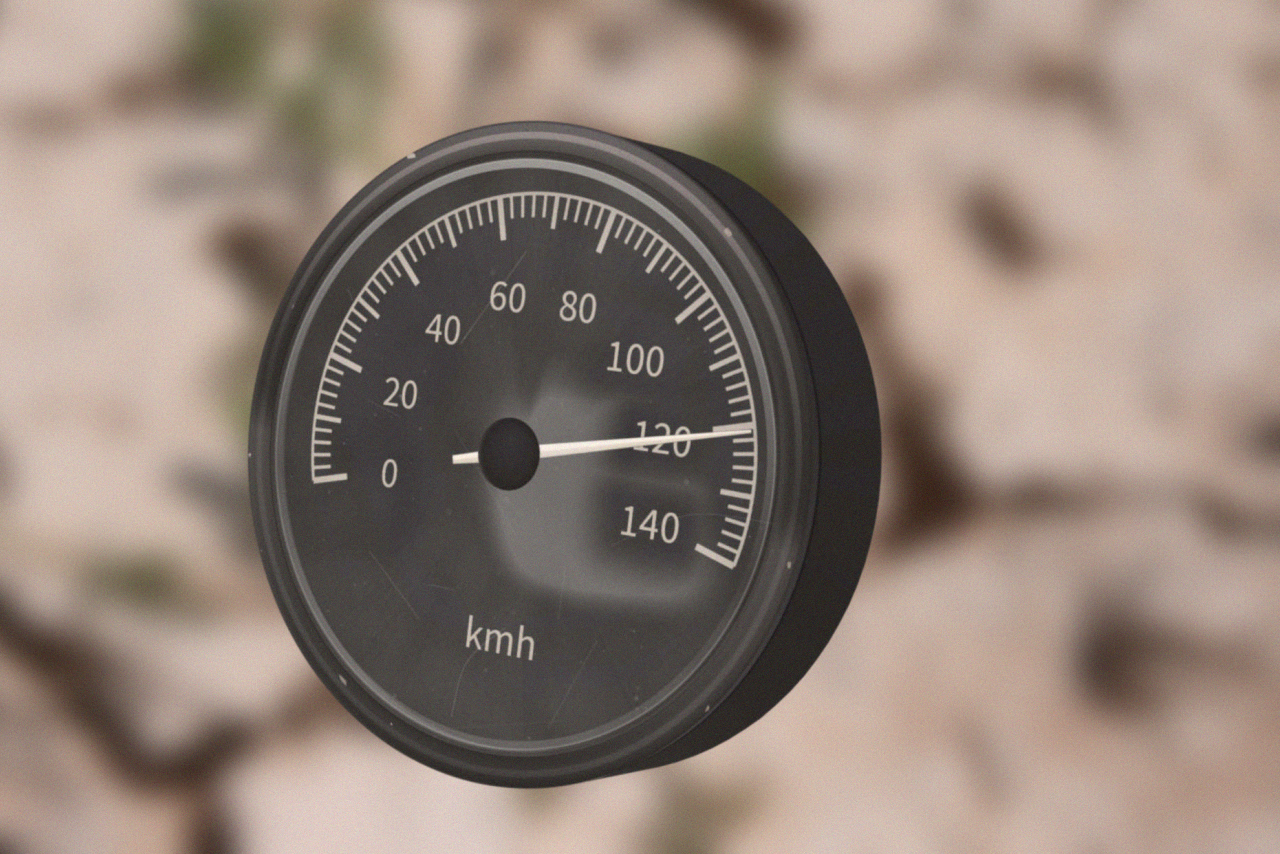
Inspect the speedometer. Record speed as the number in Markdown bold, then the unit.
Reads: **121** km/h
